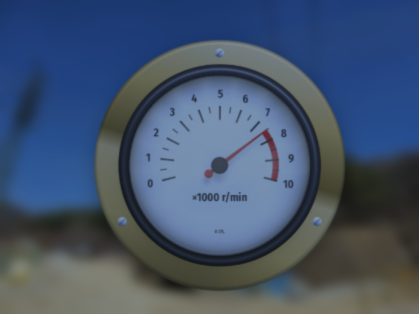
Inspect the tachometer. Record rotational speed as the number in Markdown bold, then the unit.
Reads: **7500** rpm
